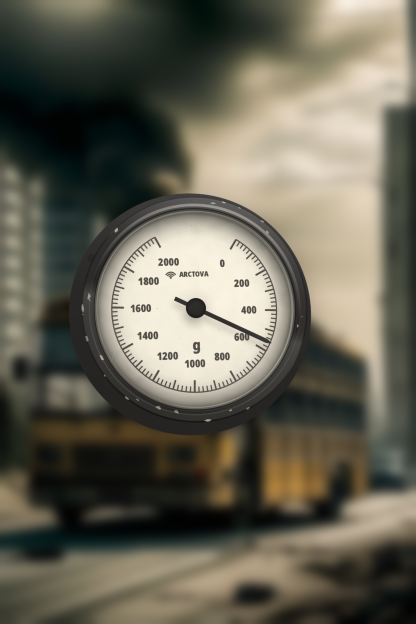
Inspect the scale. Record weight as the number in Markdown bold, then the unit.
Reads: **560** g
